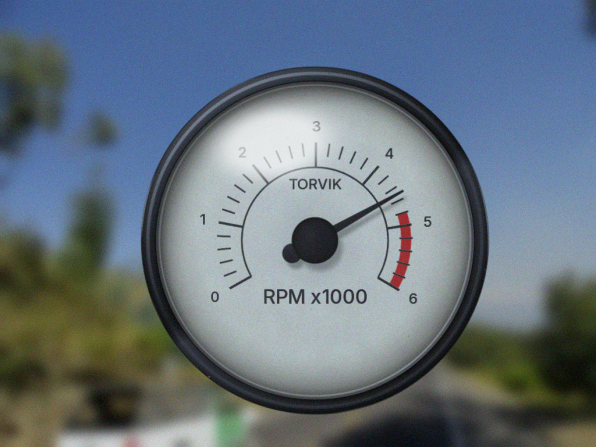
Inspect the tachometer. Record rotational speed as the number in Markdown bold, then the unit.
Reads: **4500** rpm
